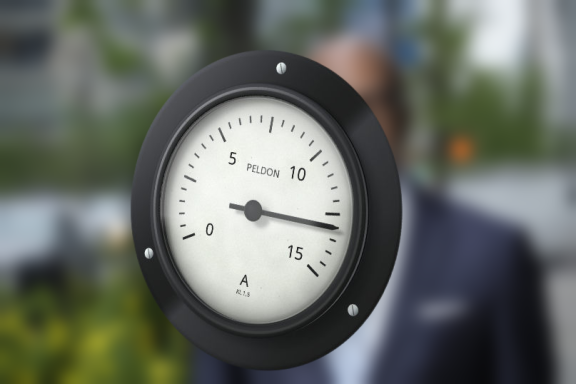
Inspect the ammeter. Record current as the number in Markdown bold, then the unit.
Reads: **13** A
